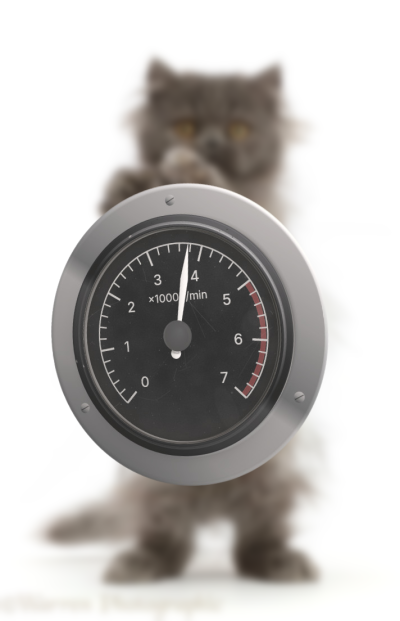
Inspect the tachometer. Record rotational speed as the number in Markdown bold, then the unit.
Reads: **3800** rpm
